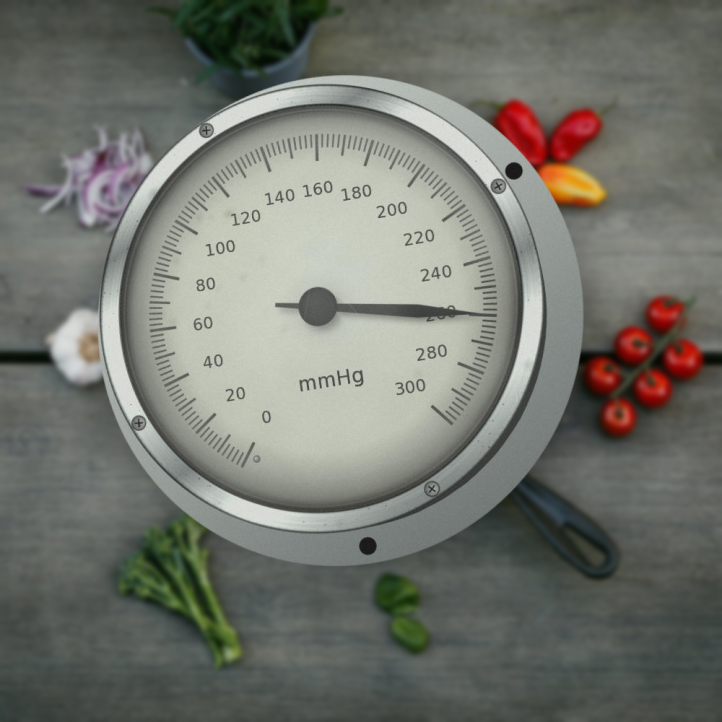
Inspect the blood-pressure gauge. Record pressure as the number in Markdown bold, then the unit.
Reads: **260** mmHg
